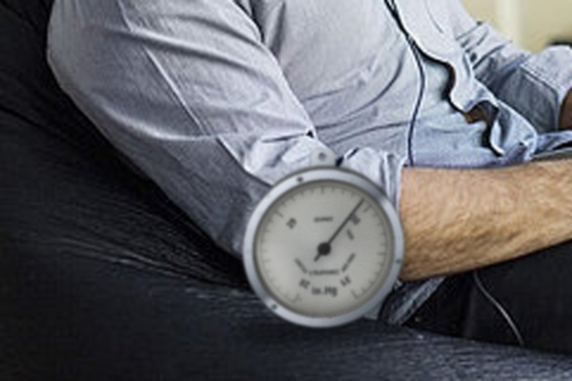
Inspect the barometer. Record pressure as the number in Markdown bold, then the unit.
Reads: **29.9** inHg
